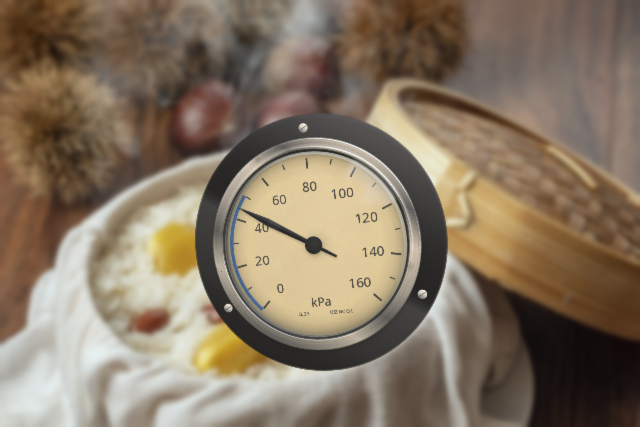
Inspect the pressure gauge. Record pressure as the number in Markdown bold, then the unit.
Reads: **45** kPa
